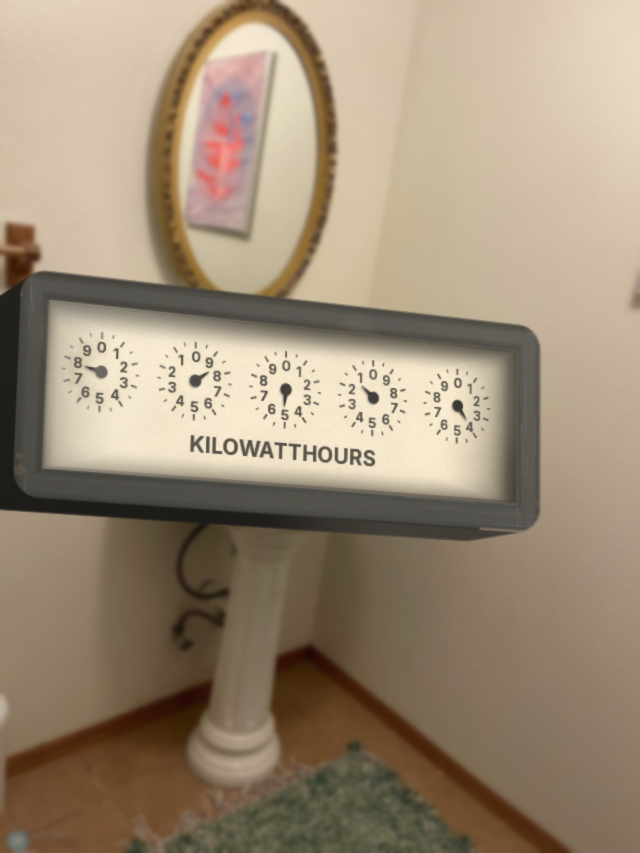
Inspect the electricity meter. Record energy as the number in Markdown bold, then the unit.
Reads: **78514** kWh
